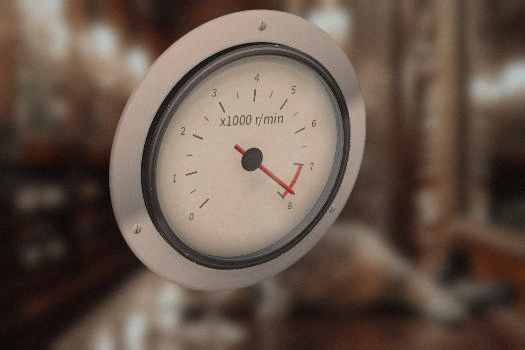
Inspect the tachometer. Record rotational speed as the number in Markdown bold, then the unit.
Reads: **7750** rpm
